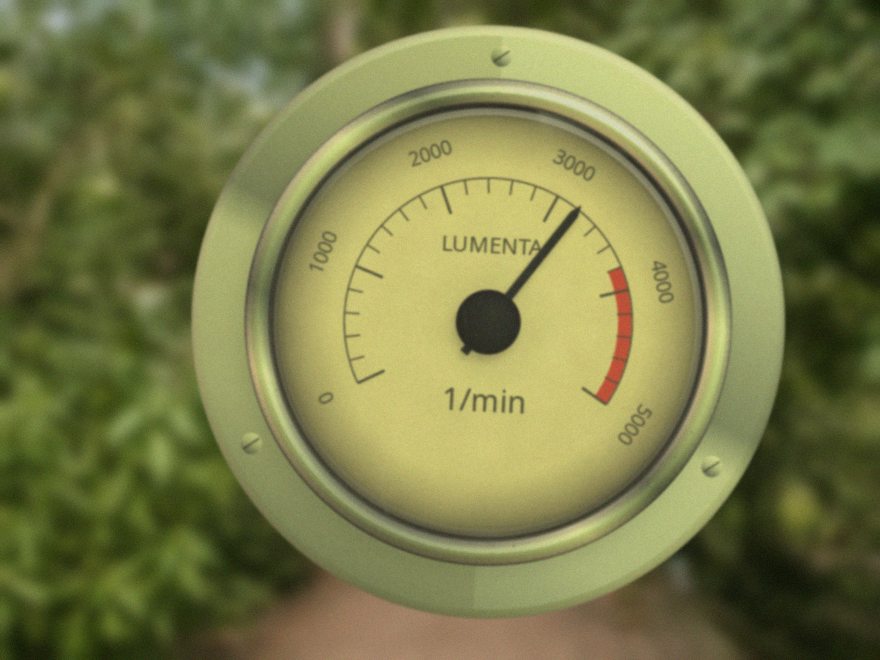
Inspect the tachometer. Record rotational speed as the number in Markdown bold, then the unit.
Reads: **3200** rpm
